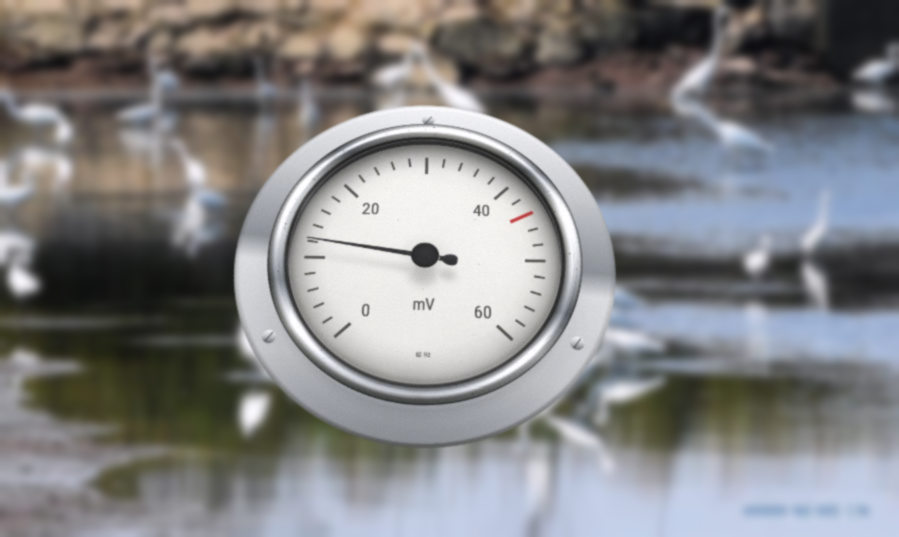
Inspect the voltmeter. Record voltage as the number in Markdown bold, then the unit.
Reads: **12** mV
